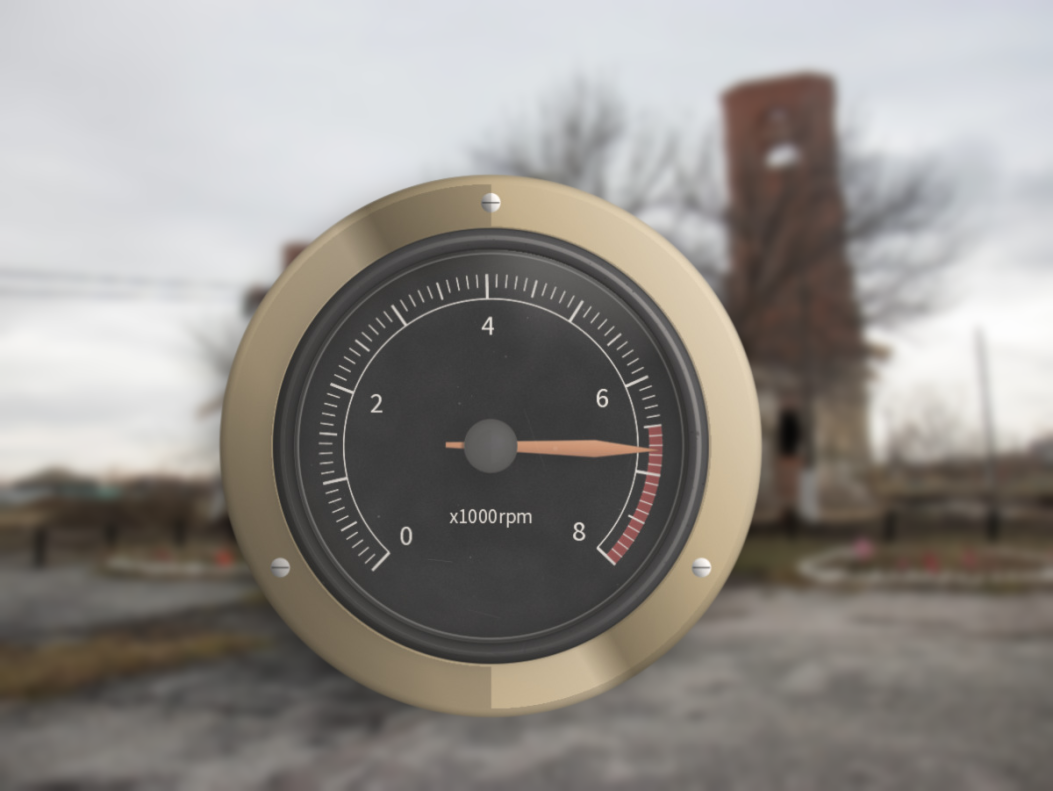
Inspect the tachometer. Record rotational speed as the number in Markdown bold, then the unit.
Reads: **6750** rpm
